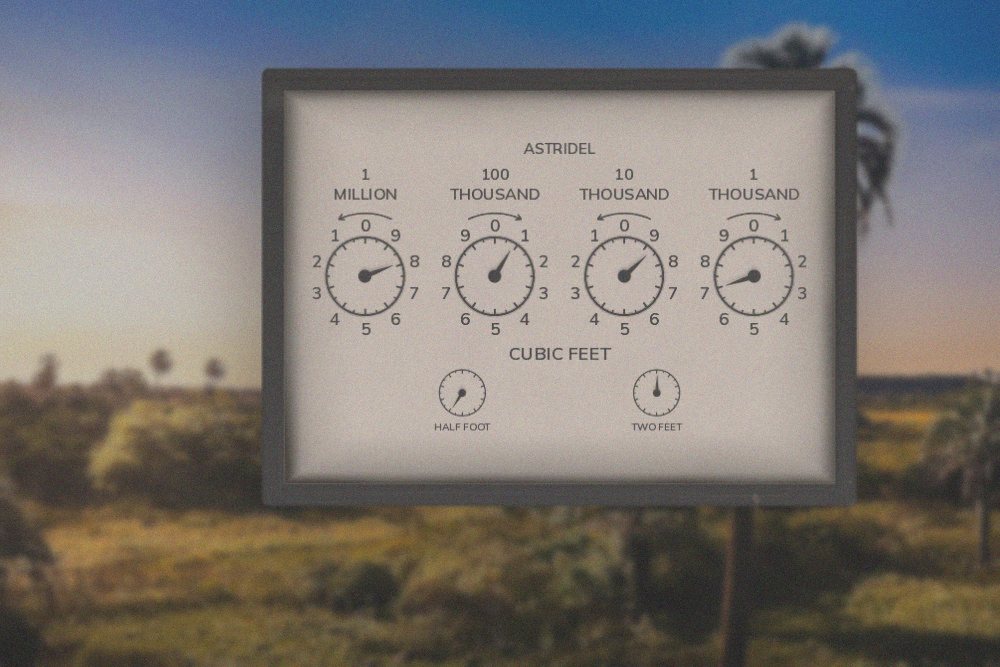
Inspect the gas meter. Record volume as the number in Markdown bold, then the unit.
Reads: **808700** ft³
